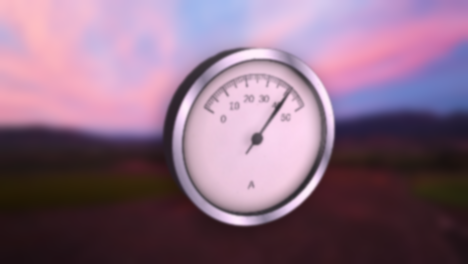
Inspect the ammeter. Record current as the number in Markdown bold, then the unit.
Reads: **40** A
